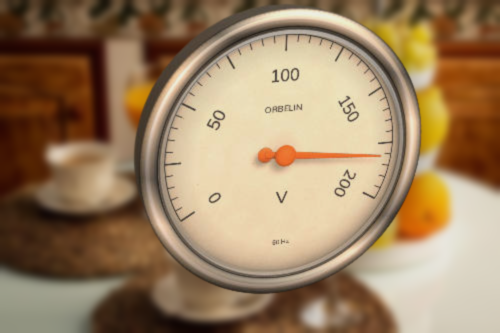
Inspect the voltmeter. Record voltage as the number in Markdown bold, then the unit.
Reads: **180** V
